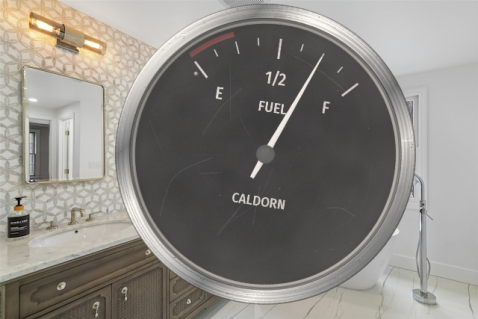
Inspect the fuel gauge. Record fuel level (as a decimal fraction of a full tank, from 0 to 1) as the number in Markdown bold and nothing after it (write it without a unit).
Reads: **0.75**
